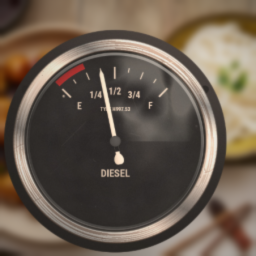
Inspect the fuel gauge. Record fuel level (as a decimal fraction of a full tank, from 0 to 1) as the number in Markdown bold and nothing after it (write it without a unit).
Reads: **0.375**
